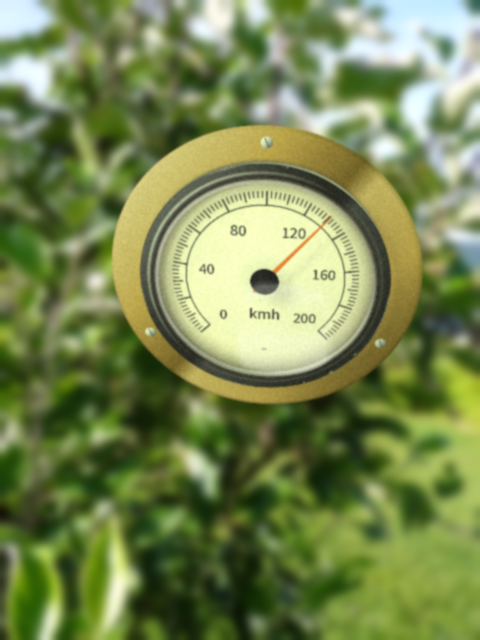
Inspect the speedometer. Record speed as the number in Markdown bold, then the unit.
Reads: **130** km/h
